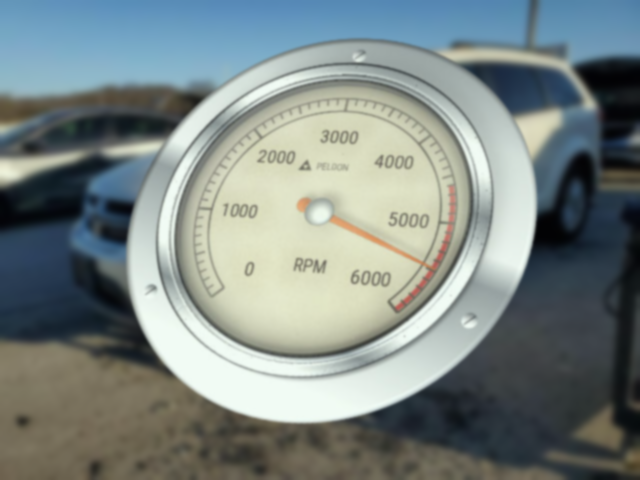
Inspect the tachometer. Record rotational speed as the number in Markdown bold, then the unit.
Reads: **5500** rpm
